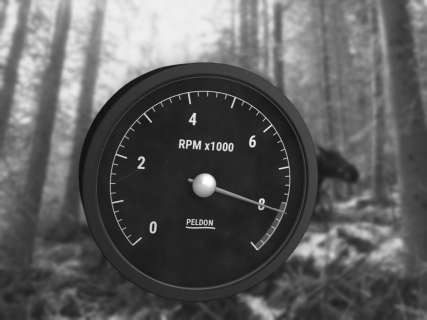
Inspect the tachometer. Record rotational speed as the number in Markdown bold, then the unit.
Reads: **8000** rpm
